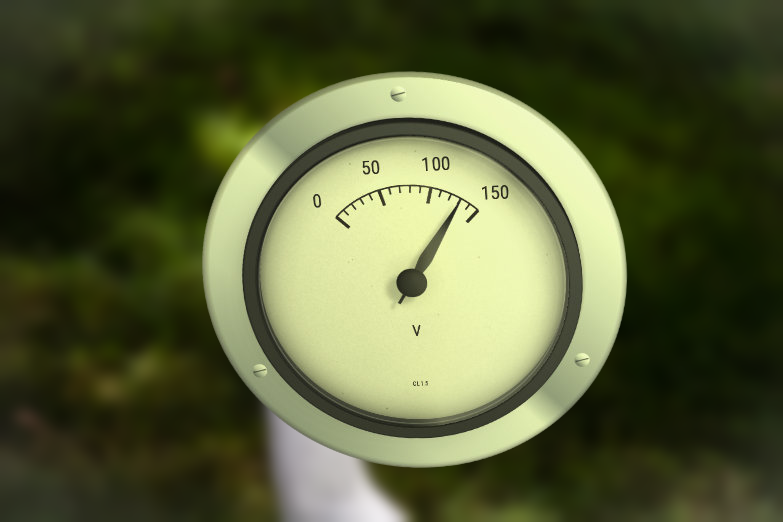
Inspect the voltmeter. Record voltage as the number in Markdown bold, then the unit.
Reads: **130** V
